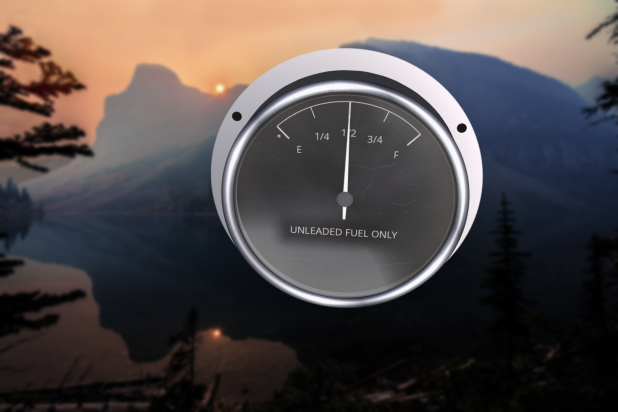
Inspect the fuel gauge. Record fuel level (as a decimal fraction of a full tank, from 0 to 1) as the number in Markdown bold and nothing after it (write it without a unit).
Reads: **0.5**
